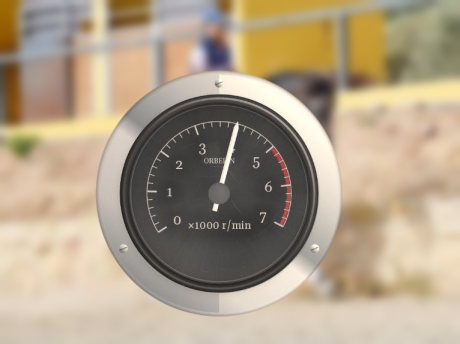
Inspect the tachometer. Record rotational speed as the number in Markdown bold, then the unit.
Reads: **4000** rpm
